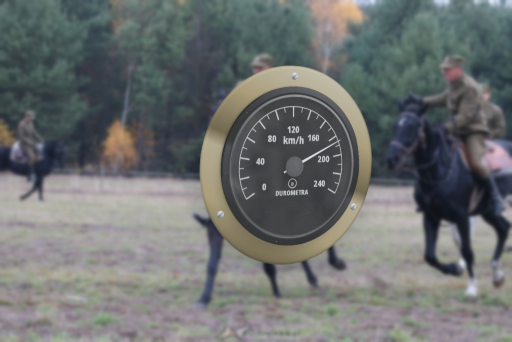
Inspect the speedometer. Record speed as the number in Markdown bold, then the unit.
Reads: **185** km/h
